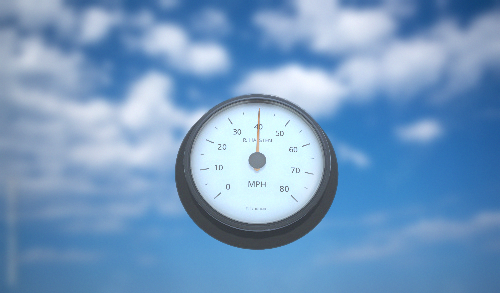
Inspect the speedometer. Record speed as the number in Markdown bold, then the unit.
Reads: **40** mph
